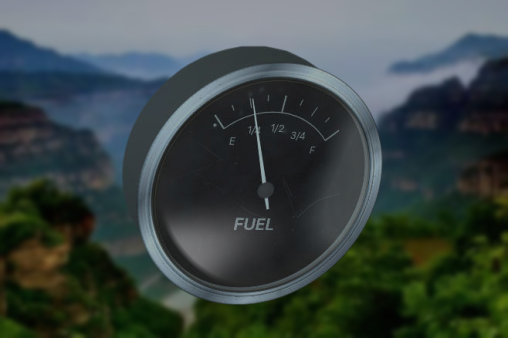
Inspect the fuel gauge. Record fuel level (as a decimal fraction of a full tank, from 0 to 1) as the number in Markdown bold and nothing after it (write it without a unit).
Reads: **0.25**
